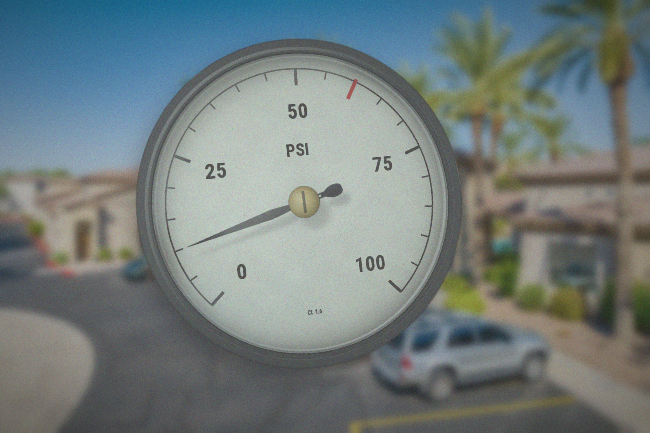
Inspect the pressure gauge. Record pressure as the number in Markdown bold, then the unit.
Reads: **10** psi
